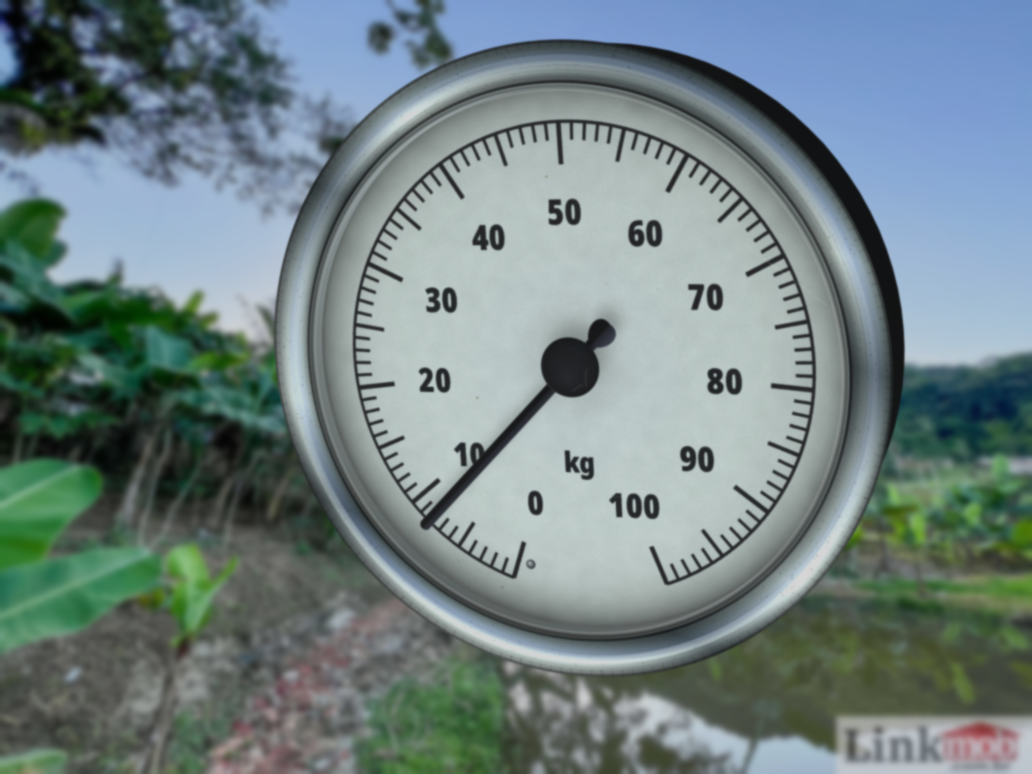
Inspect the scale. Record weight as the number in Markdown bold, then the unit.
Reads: **8** kg
